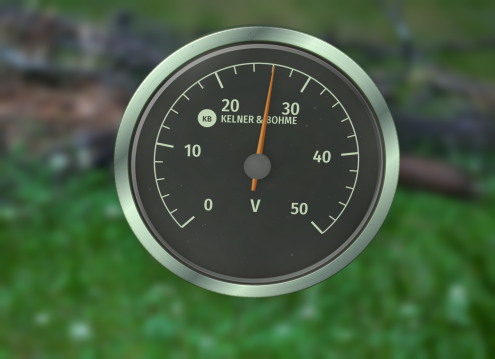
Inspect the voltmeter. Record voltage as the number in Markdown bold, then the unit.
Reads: **26** V
